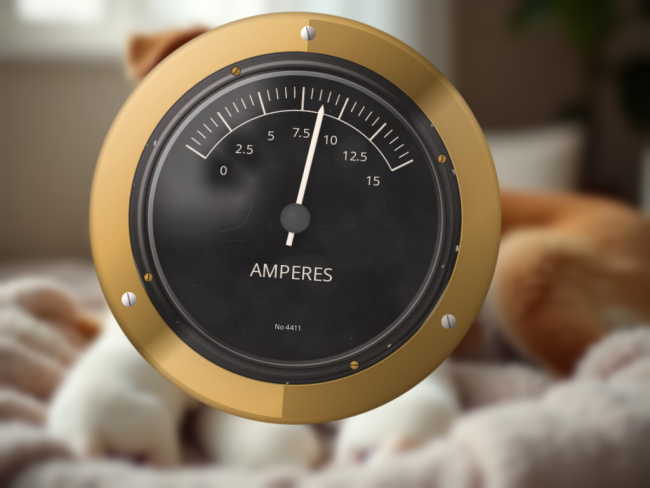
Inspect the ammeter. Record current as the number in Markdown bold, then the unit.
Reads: **8.75** A
